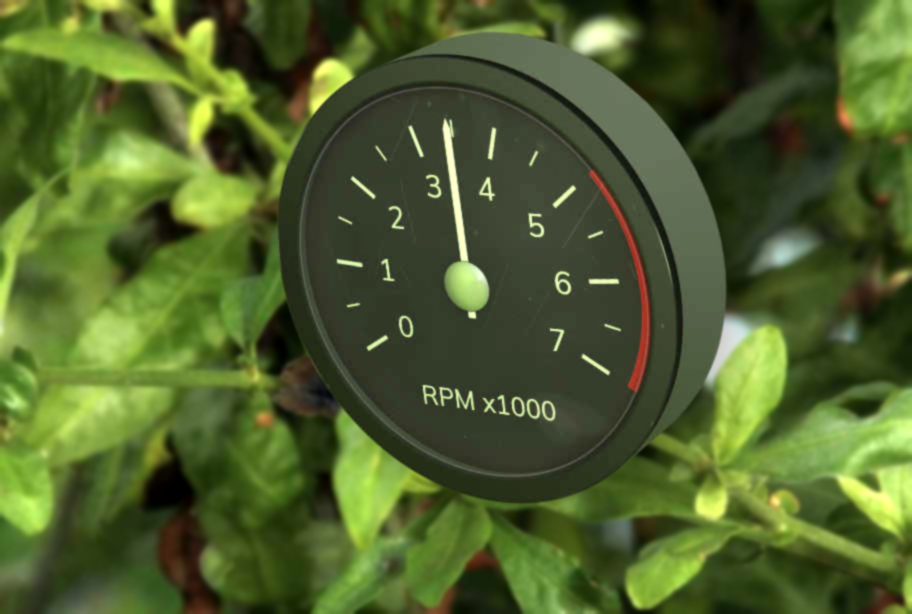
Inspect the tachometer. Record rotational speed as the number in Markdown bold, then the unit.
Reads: **3500** rpm
